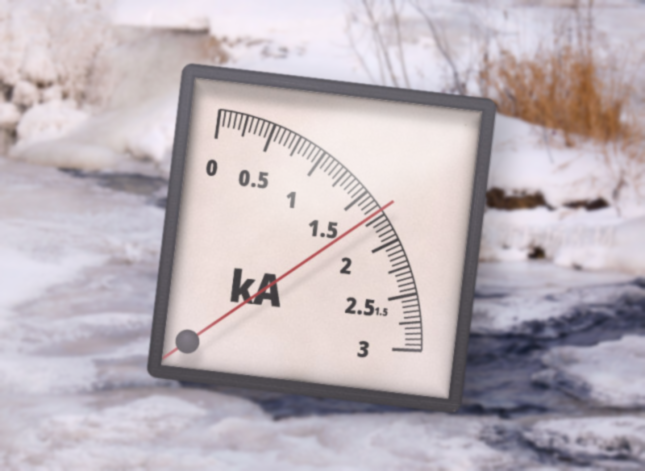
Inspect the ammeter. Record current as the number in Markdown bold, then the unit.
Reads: **1.7** kA
